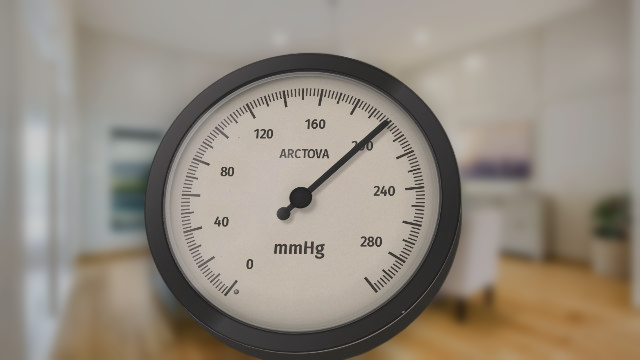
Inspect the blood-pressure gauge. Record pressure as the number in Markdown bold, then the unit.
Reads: **200** mmHg
